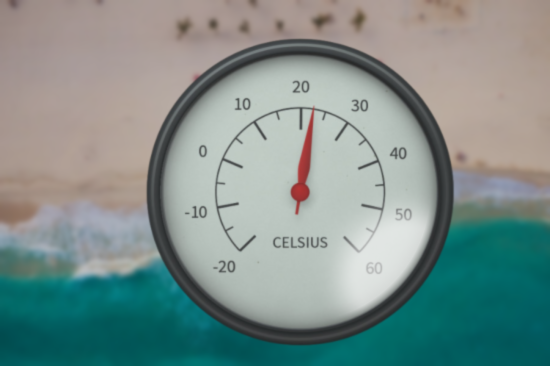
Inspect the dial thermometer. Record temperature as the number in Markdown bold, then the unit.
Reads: **22.5** °C
